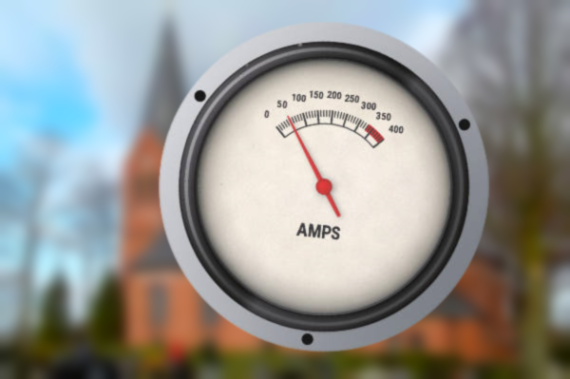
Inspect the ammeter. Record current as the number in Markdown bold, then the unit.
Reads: **50** A
